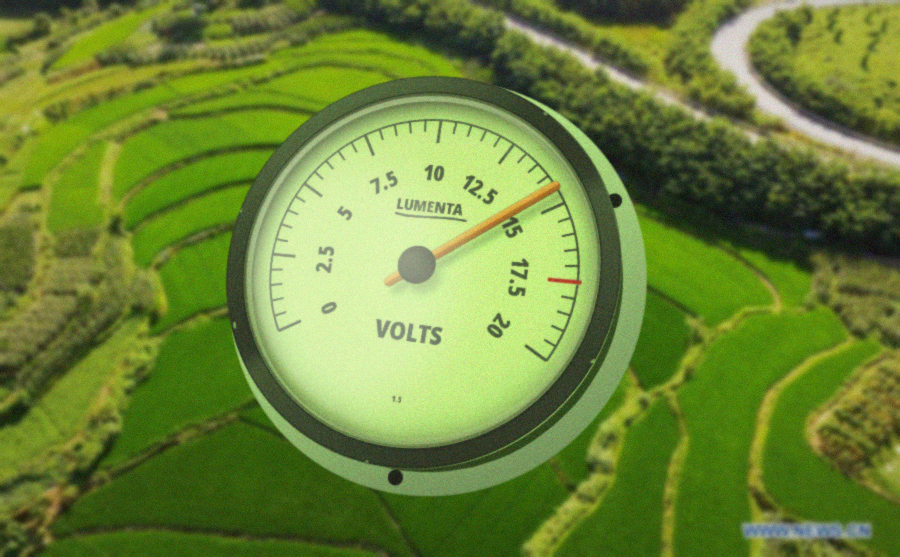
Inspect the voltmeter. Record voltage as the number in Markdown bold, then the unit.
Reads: **14.5** V
